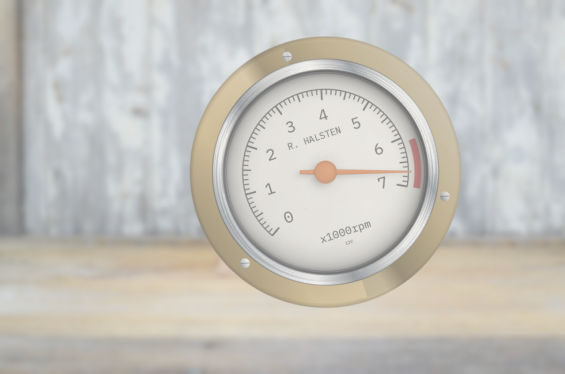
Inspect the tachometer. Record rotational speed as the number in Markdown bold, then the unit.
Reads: **6700** rpm
